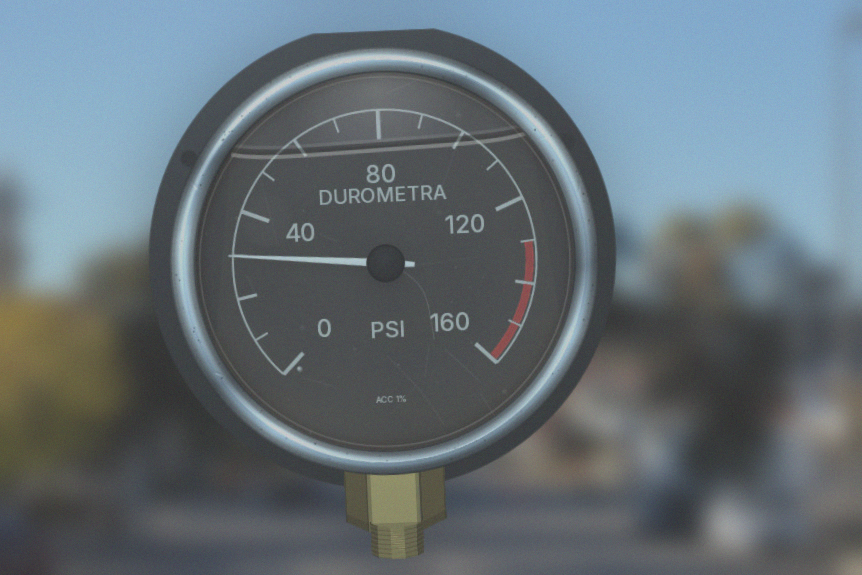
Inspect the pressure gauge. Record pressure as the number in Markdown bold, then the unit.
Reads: **30** psi
